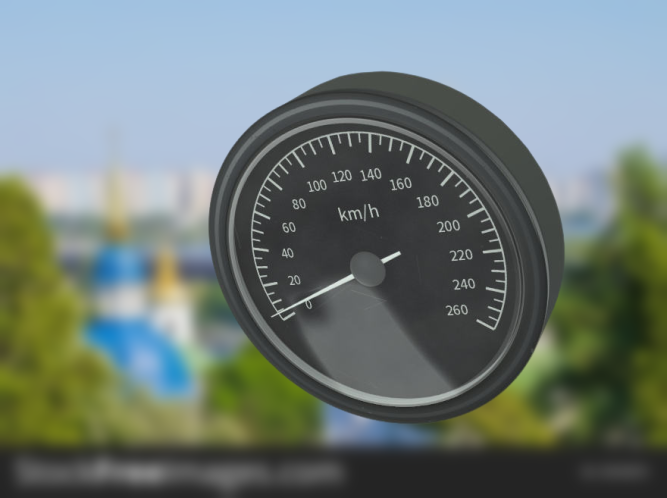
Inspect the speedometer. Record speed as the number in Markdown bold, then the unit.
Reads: **5** km/h
